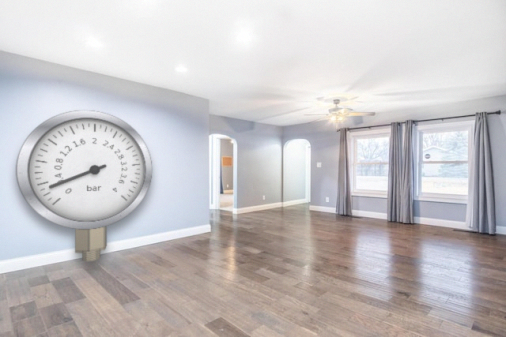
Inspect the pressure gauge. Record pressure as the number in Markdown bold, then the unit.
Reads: **0.3** bar
